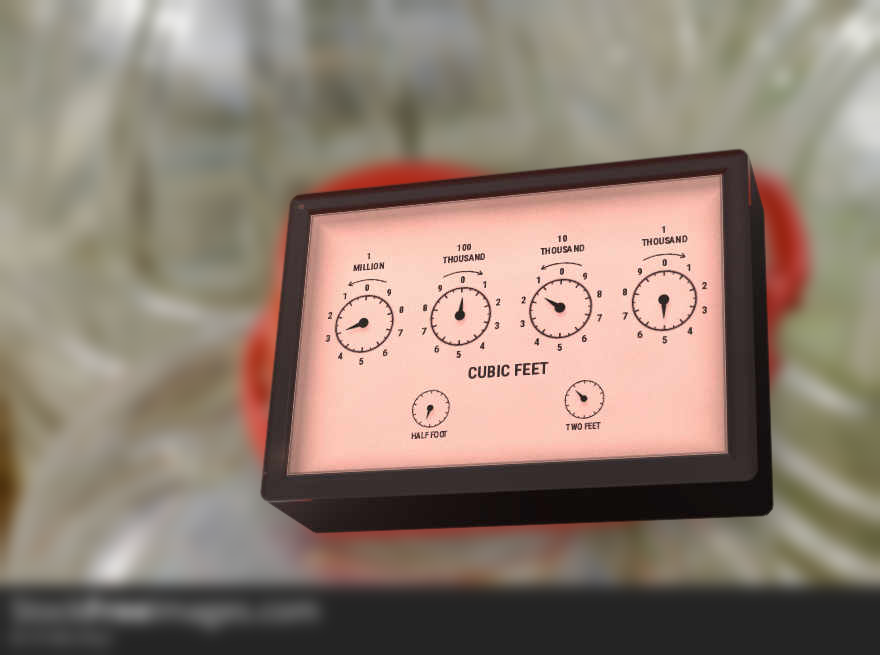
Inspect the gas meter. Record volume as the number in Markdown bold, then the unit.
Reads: **301500** ft³
